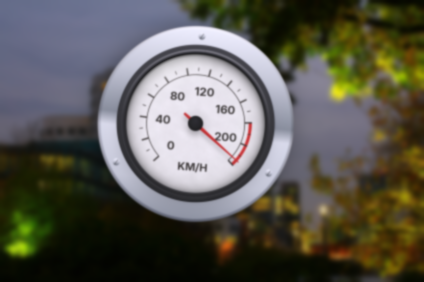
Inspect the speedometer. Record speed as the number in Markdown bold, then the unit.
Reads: **215** km/h
